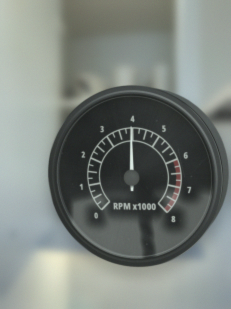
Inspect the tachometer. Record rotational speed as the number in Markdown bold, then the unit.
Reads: **4000** rpm
